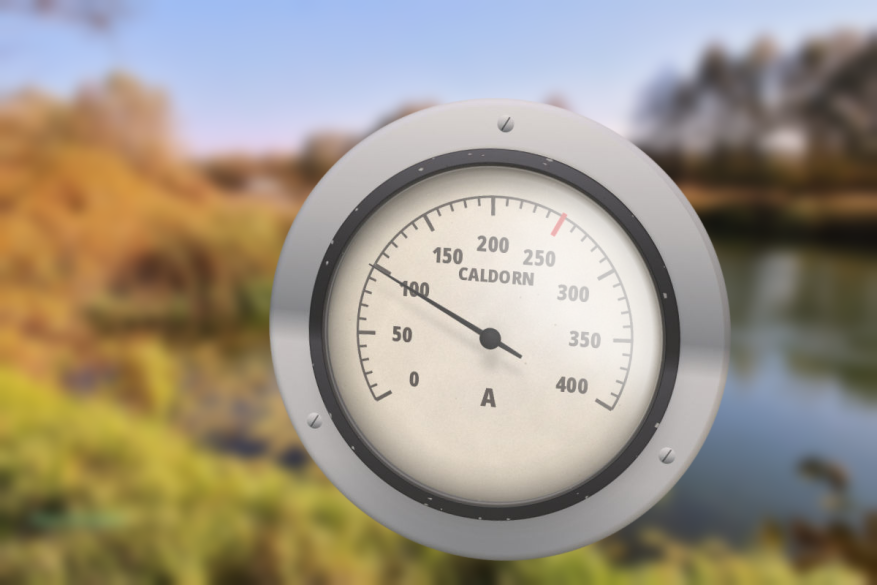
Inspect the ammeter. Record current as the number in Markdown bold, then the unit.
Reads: **100** A
